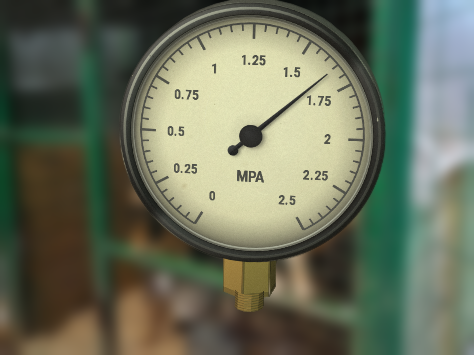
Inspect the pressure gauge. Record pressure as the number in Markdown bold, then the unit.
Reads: **1.65** MPa
